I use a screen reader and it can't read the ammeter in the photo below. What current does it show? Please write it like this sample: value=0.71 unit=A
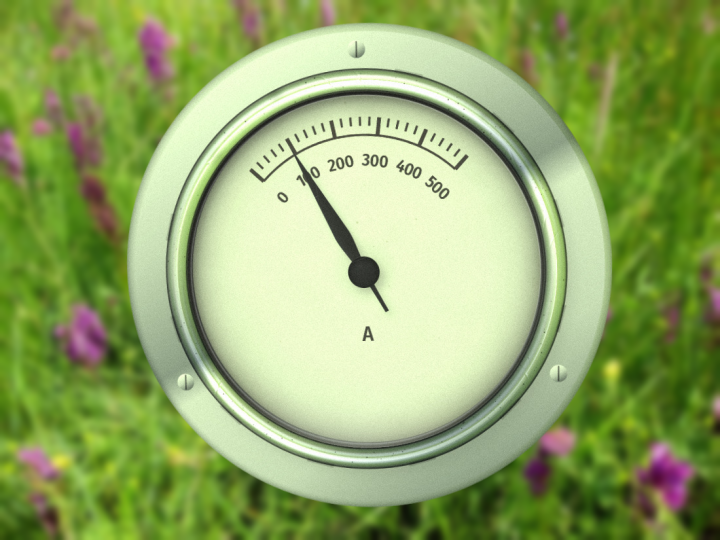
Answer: value=100 unit=A
